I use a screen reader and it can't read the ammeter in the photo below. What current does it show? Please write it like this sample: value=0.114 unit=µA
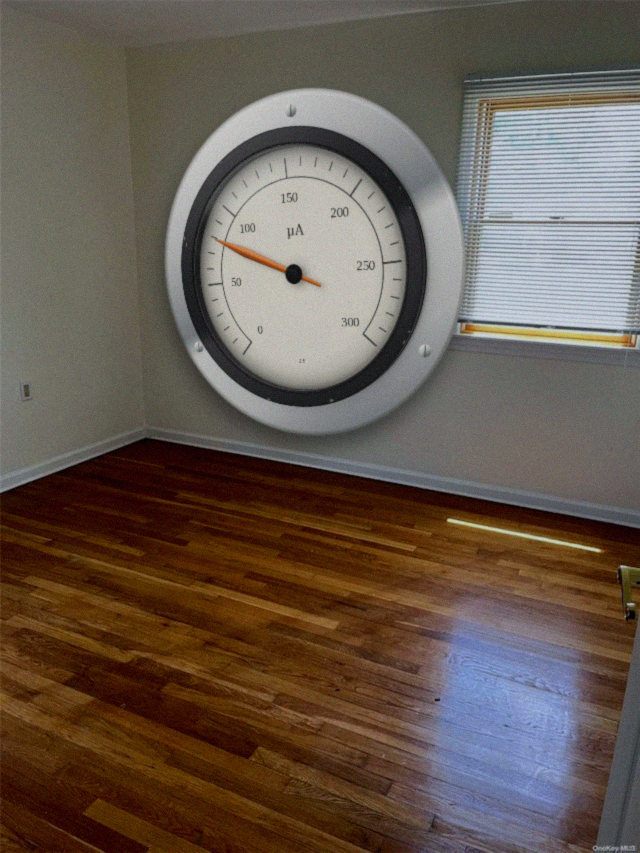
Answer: value=80 unit=µA
